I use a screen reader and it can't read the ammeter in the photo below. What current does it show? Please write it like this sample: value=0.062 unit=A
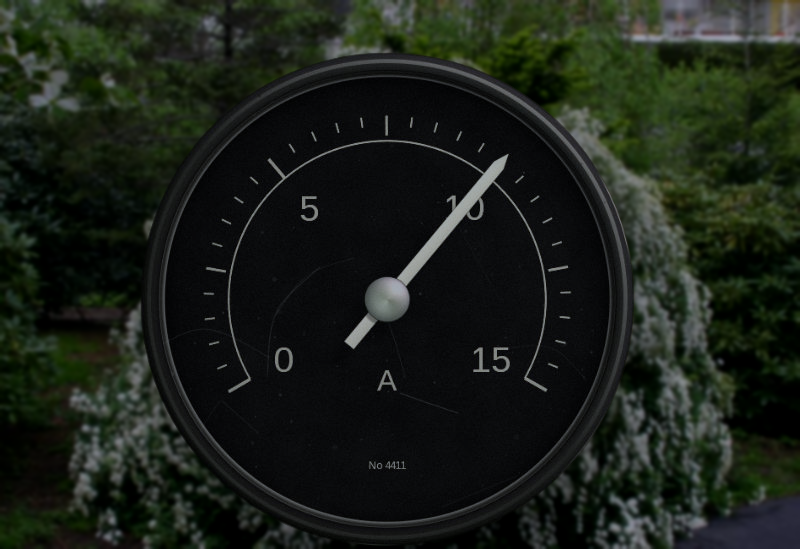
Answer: value=10 unit=A
